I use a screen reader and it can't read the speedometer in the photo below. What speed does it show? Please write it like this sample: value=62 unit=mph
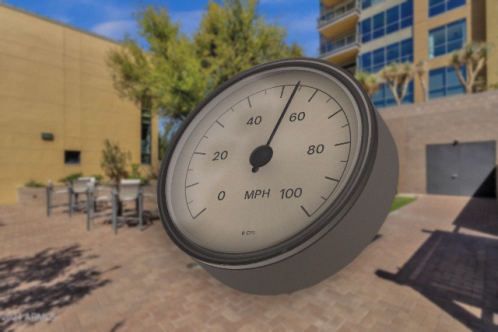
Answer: value=55 unit=mph
